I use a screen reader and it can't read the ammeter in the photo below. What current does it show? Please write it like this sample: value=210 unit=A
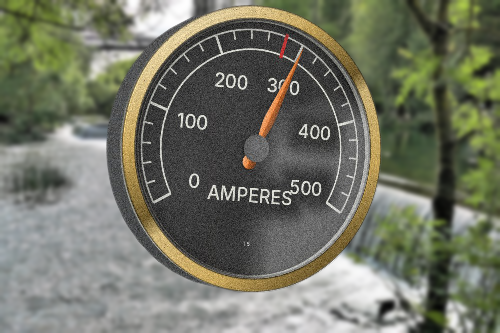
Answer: value=300 unit=A
